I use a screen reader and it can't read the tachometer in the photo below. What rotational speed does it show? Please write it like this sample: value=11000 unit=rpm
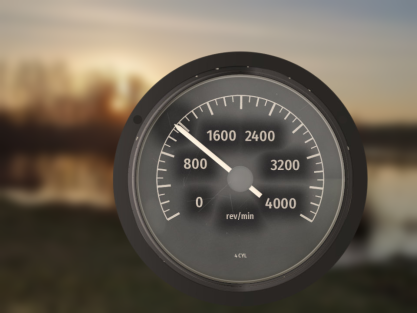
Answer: value=1150 unit=rpm
